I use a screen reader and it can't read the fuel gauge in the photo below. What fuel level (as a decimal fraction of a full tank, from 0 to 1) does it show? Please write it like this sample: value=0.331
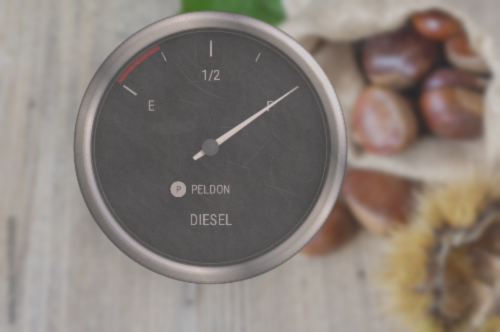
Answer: value=1
